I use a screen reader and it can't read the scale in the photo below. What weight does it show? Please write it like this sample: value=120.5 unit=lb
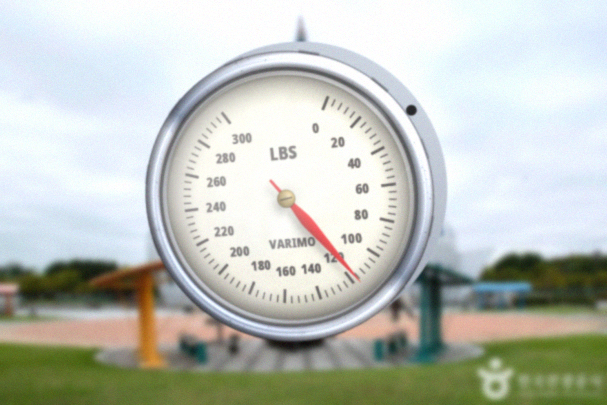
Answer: value=116 unit=lb
